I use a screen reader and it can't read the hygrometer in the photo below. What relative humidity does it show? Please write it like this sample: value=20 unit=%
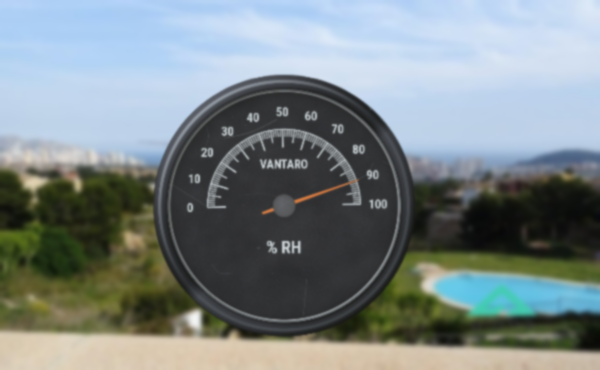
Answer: value=90 unit=%
